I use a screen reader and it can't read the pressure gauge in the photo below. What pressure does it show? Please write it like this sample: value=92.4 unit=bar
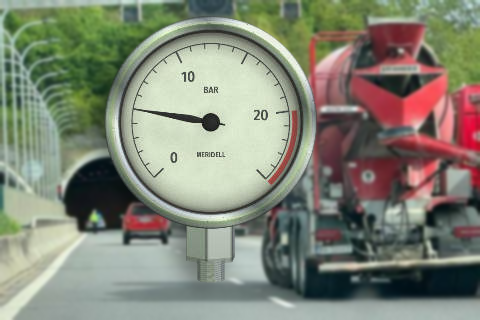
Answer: value=5 unit=bar
